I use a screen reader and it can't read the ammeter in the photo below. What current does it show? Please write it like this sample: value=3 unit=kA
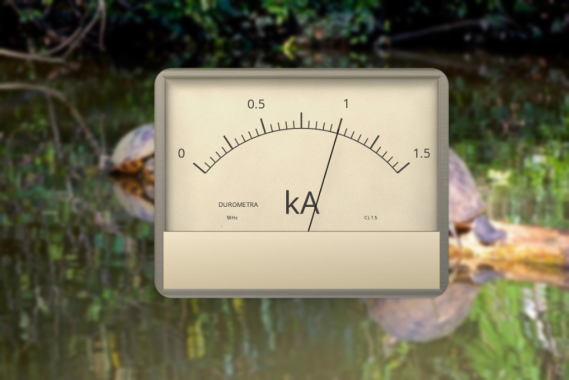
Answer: value=1 unit=kA
